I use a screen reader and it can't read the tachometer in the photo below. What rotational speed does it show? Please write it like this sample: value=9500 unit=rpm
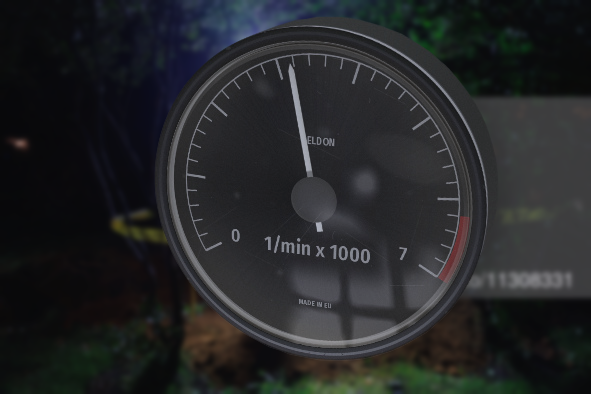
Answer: value=3200 unit=rpm
